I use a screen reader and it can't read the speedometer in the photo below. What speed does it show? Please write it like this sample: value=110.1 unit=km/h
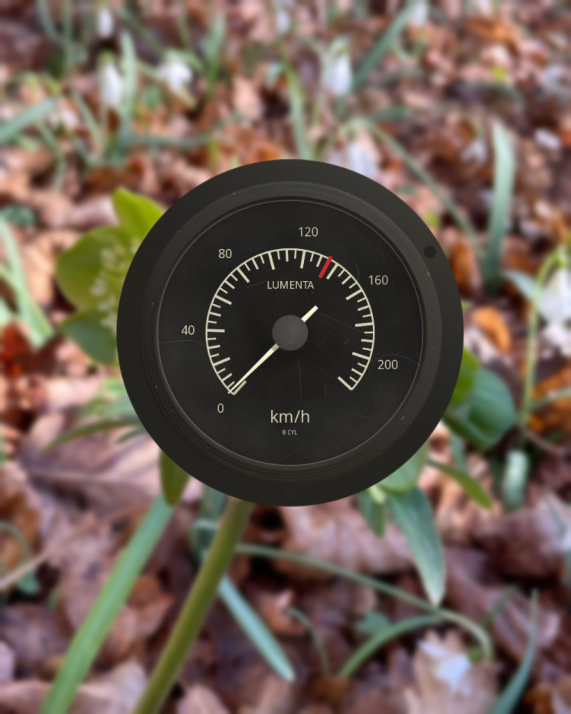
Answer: value=2.5 unit=km/h
